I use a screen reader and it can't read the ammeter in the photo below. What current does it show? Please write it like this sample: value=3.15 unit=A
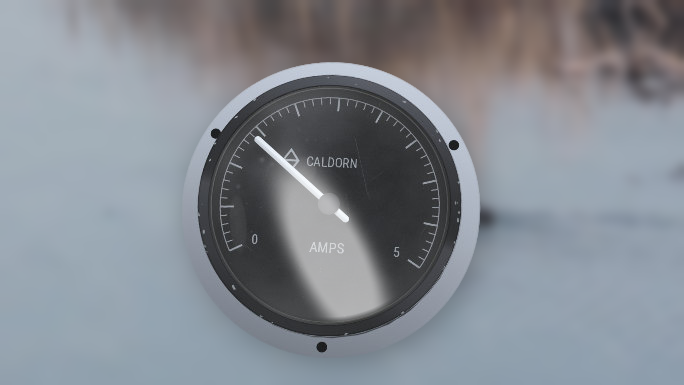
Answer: value=1.4 unit=A
